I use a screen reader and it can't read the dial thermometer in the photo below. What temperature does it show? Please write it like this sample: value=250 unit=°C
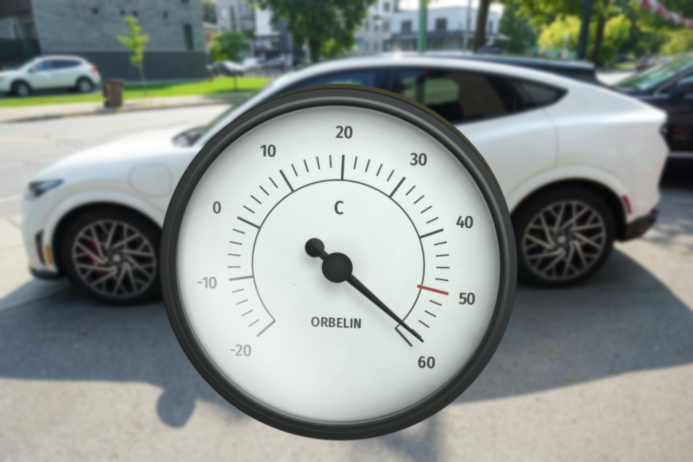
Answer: value=58 unit=°C
